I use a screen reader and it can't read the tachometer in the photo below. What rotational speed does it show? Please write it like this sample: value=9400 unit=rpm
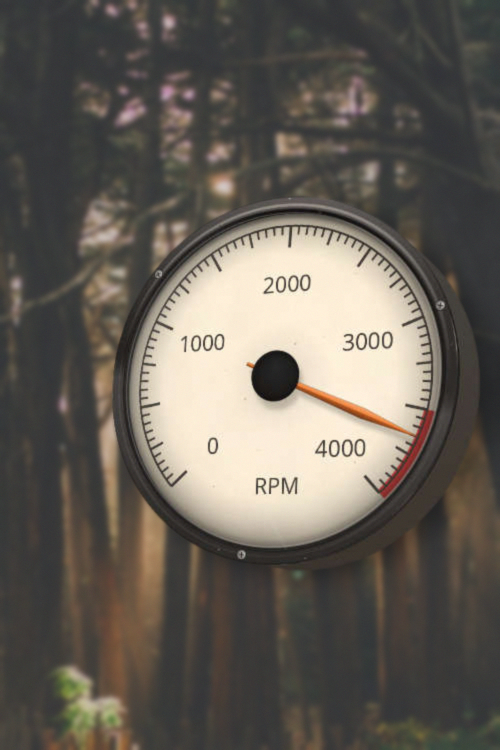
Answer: value=3650 unit=rpm
